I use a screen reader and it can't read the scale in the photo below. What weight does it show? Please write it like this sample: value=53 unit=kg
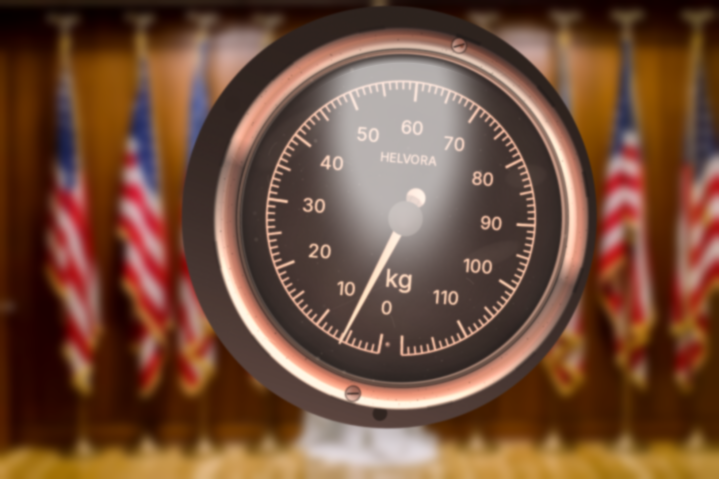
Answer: value=6 unit=kg
